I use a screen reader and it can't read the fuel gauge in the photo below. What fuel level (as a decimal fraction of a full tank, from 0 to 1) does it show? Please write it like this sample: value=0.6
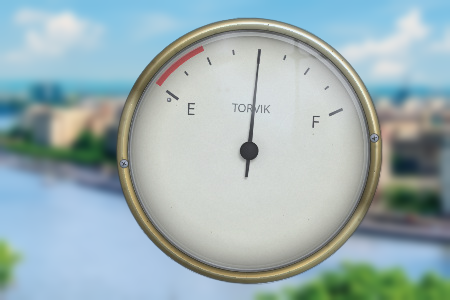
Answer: value=0.5
